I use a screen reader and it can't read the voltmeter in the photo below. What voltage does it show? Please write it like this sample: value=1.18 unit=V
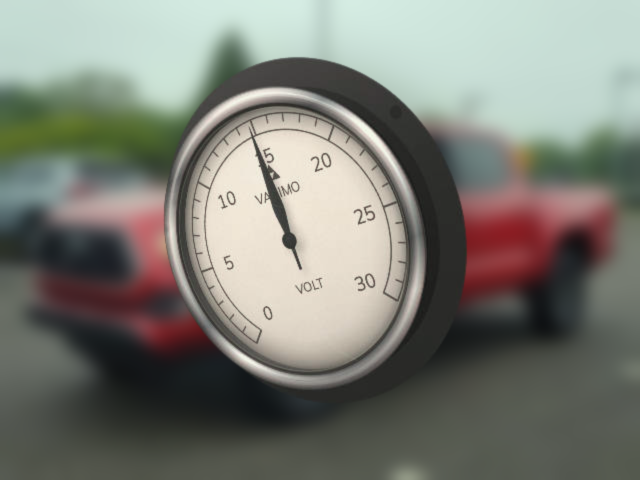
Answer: value=15 unit=V
